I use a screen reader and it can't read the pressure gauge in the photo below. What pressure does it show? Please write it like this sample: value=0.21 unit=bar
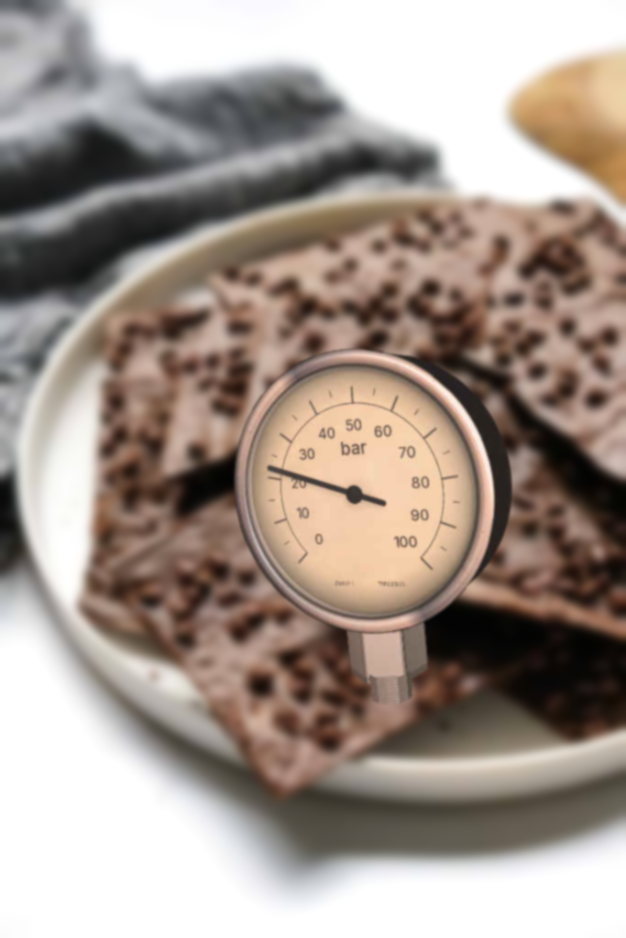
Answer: value=22.5 unit=bar
